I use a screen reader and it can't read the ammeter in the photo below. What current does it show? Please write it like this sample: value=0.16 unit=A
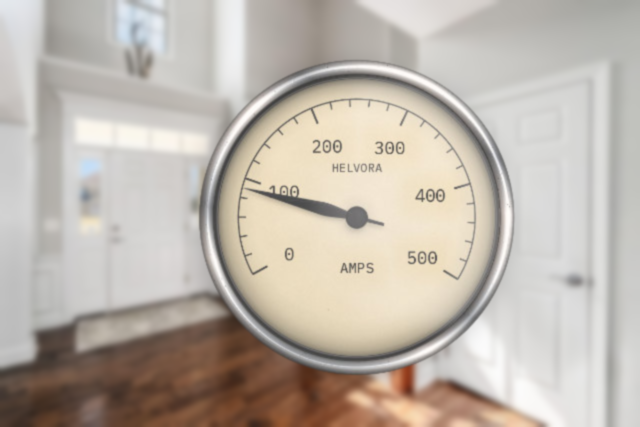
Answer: value=90 unit=A
